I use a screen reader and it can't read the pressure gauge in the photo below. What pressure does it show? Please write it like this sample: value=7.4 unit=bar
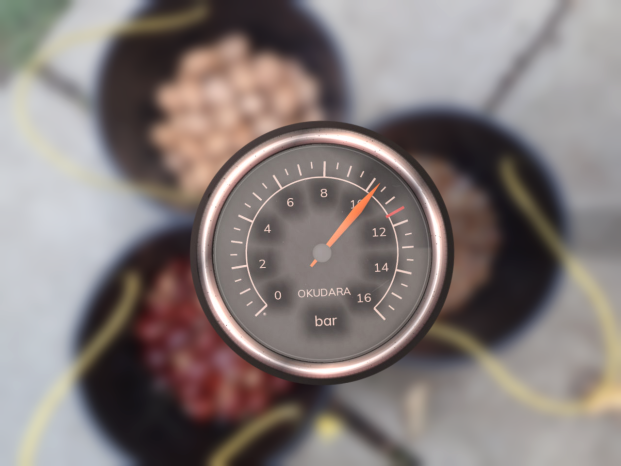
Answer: value=10.25 unit=bar
